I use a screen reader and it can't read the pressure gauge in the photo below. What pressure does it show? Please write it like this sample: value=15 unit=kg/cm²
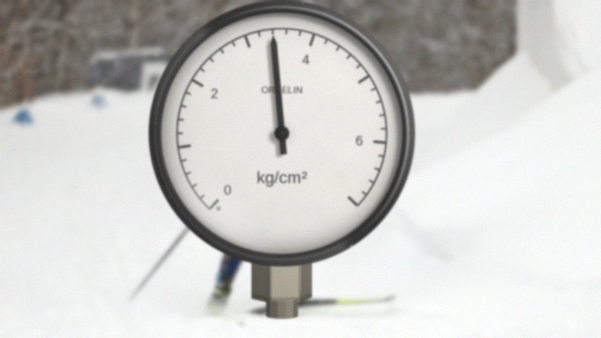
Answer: value=3.4 unit=kg/cm²
